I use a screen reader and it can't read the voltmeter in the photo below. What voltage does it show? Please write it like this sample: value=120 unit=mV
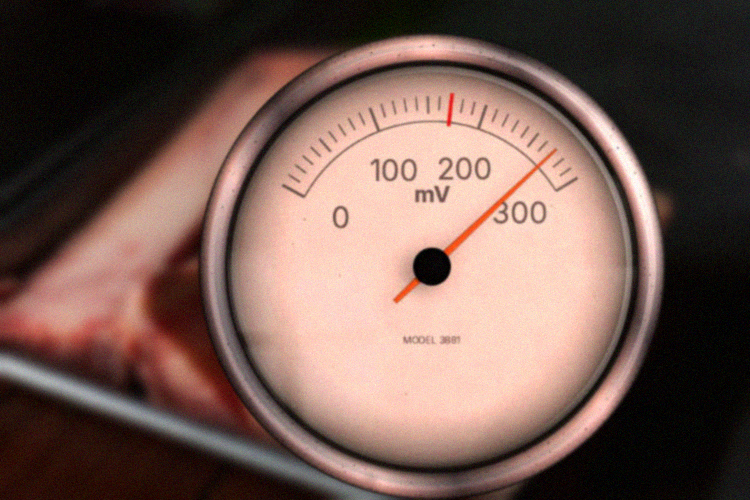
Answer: value=270 unit=mV
